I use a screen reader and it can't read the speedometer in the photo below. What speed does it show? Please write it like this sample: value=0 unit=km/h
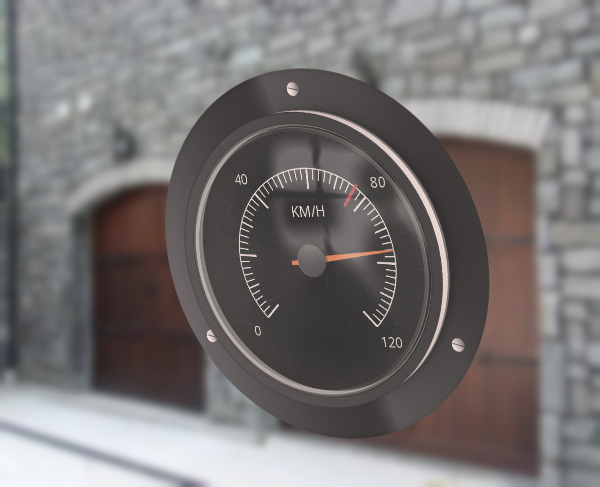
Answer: value=96 unit=km/h
